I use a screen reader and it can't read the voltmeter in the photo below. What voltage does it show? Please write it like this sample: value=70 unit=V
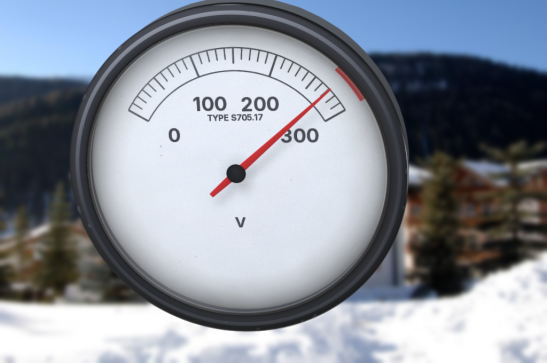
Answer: value=270 unit=V
